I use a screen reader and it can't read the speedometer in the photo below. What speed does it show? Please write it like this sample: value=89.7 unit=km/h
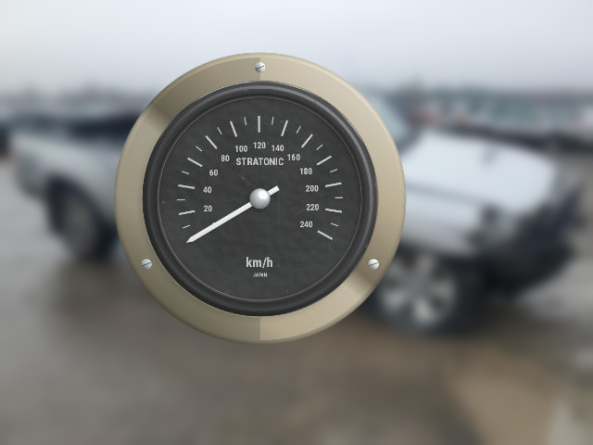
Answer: value=0 unit=km/h
